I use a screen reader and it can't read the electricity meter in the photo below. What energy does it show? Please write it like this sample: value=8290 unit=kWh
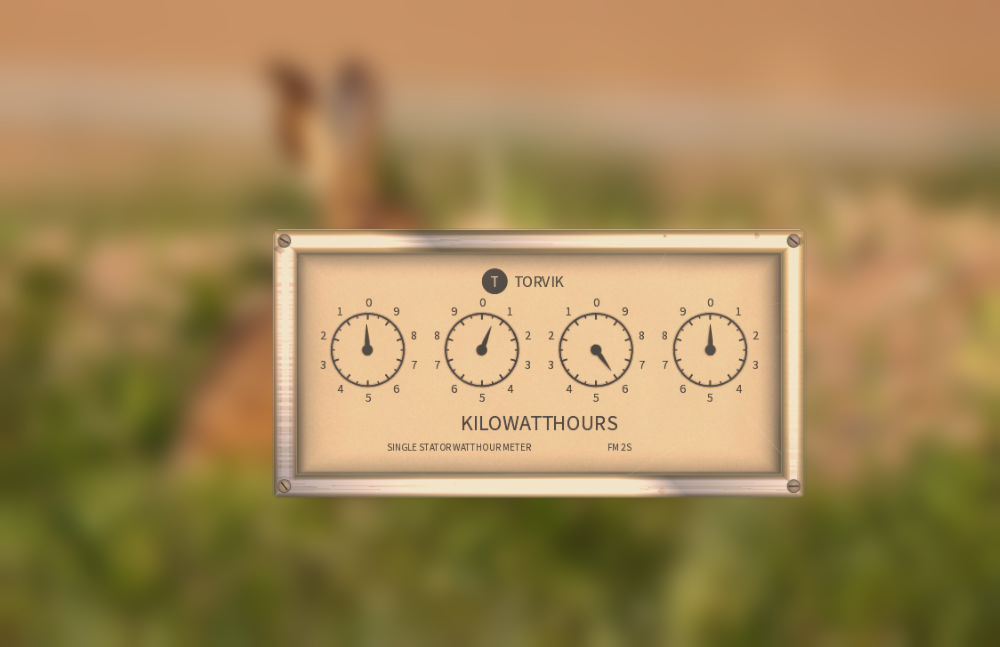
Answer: value=60 unit=kWh
